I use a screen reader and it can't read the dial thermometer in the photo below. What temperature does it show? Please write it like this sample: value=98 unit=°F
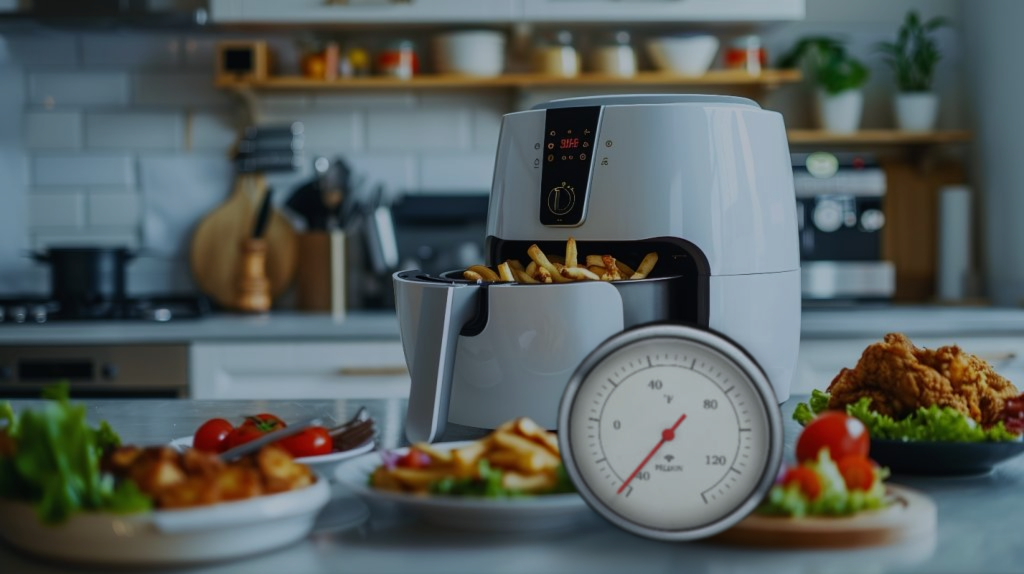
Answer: value=-36 unit=°F
